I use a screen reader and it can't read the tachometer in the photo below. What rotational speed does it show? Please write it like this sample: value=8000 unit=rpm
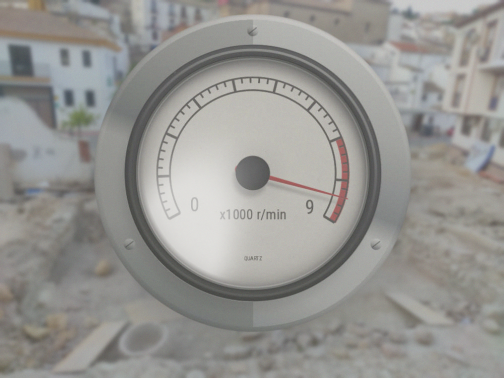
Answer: value=8400 unit=rpm
